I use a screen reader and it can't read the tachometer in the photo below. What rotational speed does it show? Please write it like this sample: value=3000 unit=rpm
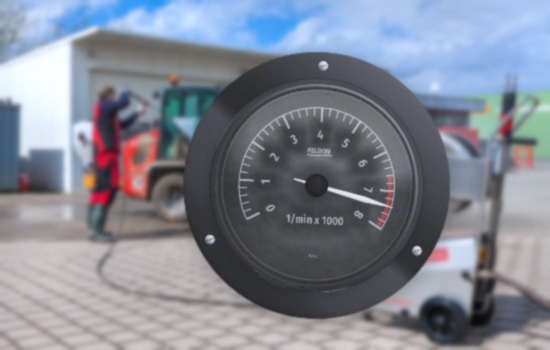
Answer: value=7400 unit=rpm
